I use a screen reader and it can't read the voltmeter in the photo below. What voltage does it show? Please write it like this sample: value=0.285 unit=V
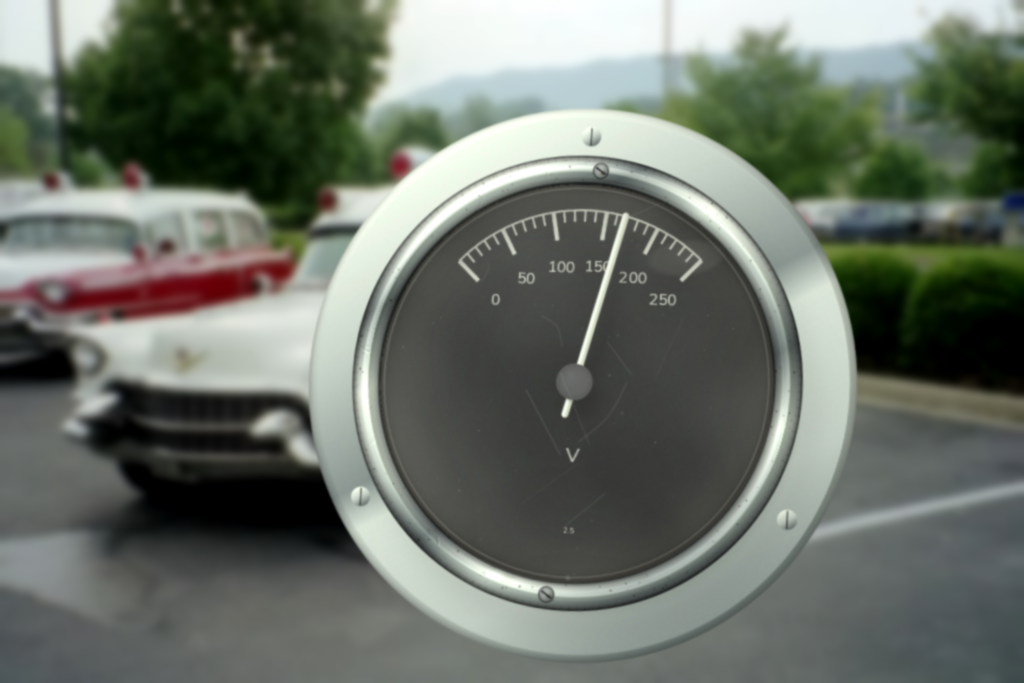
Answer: value=170 unit=V
